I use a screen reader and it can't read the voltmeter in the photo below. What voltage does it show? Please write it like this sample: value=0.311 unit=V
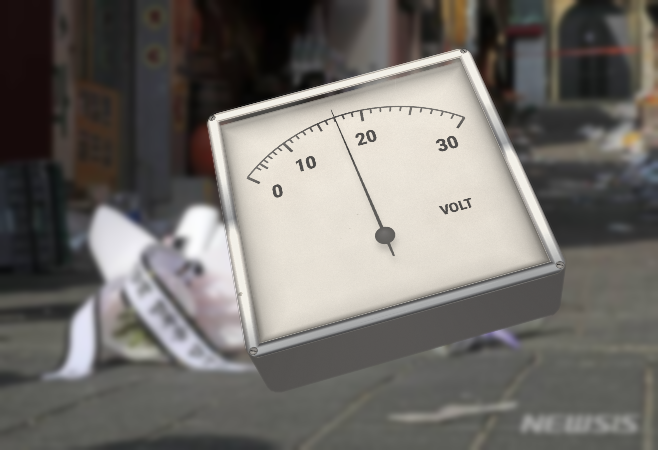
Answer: value=17 unit=V
